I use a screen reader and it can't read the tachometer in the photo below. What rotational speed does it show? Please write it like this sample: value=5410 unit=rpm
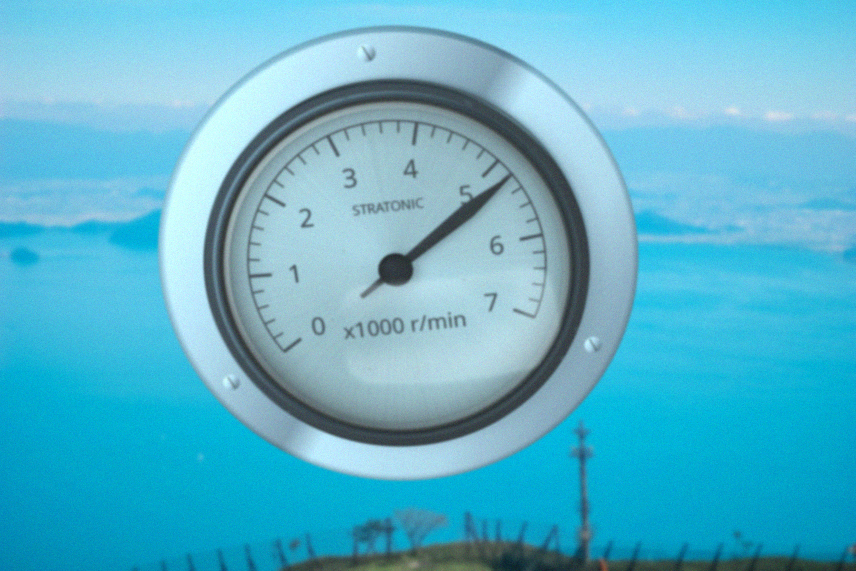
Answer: value=5200 unit=rpm
